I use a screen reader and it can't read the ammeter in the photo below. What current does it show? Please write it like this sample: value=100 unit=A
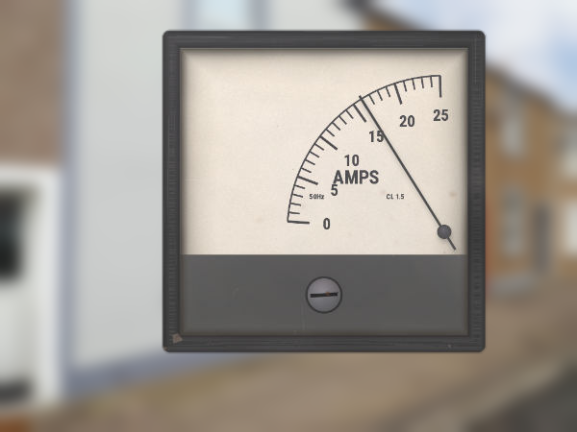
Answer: value=16 unit=A
